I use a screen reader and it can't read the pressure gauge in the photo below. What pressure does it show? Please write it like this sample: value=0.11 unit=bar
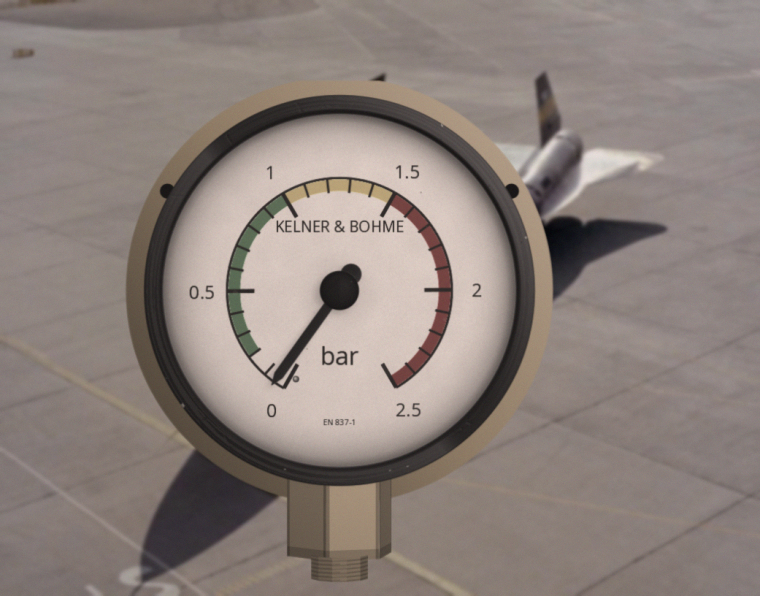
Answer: value=0.05 unit=bar
